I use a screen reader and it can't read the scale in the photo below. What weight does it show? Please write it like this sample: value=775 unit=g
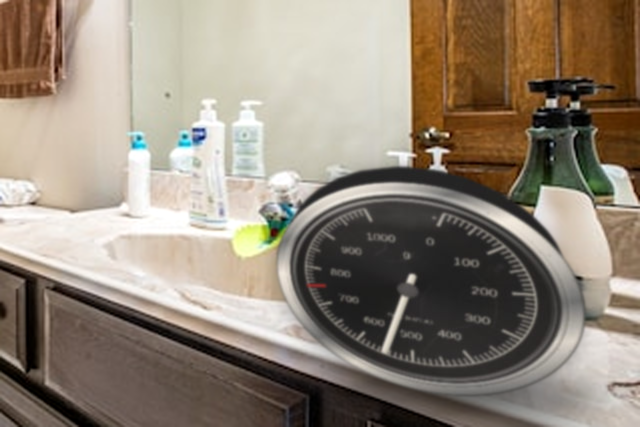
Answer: value=550 unit=g
